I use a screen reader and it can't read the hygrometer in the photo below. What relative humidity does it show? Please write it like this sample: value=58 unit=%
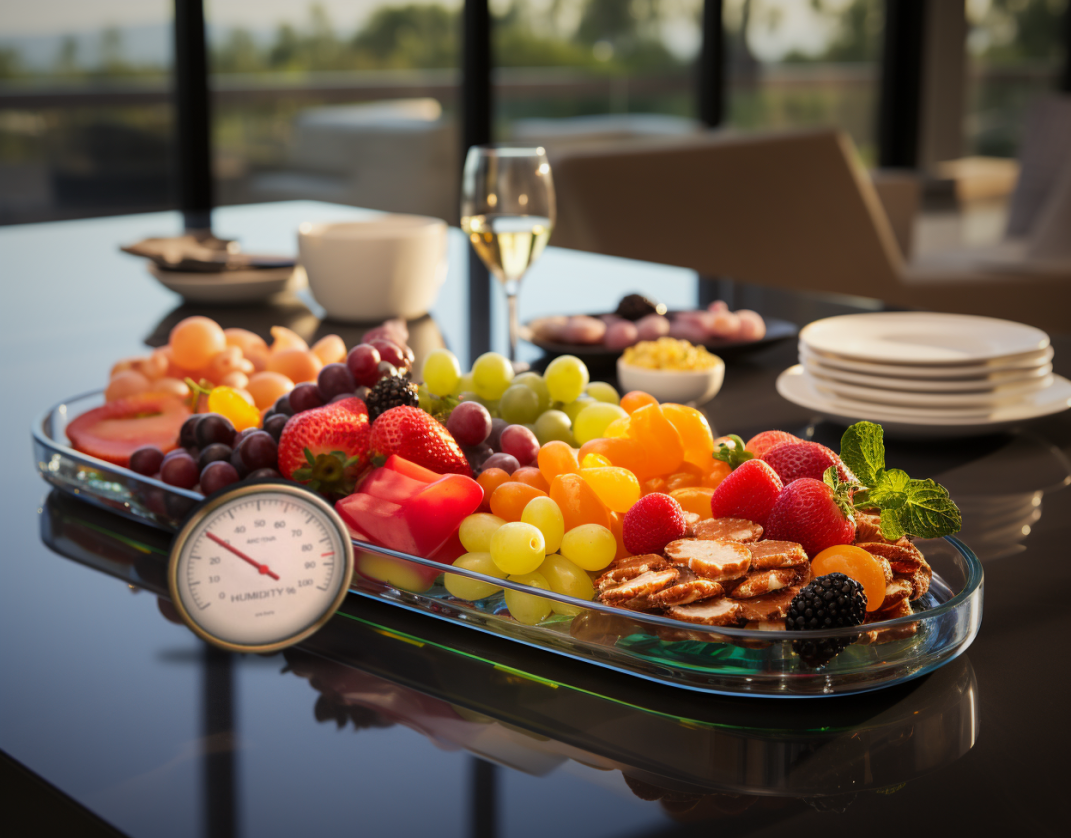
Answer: value=30 unit=%
